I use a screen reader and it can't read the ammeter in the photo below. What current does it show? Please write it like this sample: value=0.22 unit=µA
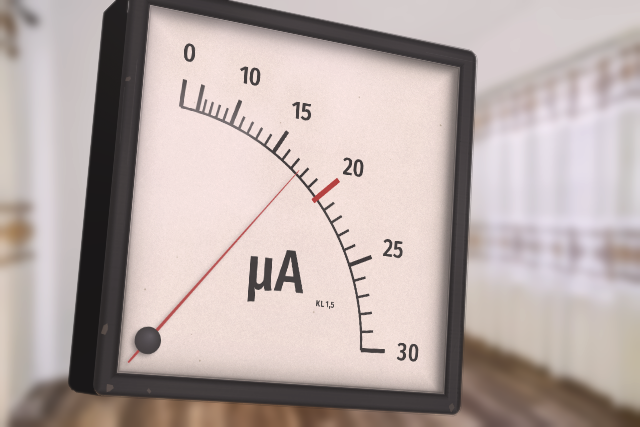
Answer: value=17.5 unit=µA
